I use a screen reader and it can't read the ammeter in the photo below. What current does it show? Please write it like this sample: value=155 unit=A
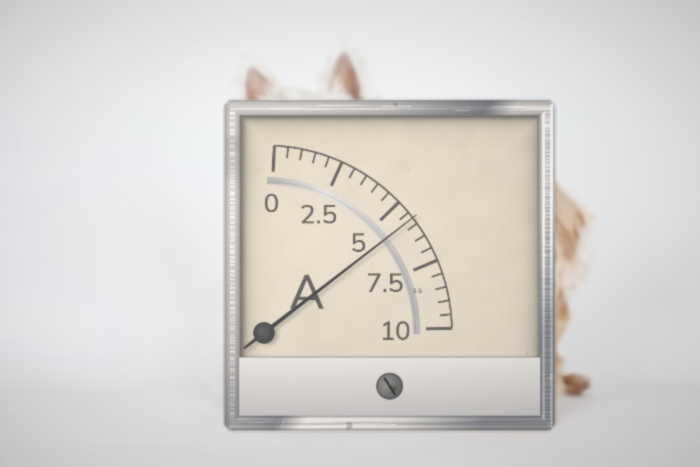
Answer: value=5.75 unit=A
